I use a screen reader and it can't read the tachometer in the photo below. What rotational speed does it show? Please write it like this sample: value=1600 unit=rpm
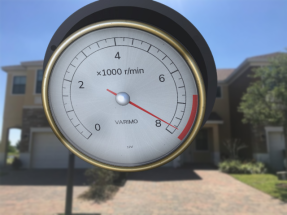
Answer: value=7750 unit=rpm
